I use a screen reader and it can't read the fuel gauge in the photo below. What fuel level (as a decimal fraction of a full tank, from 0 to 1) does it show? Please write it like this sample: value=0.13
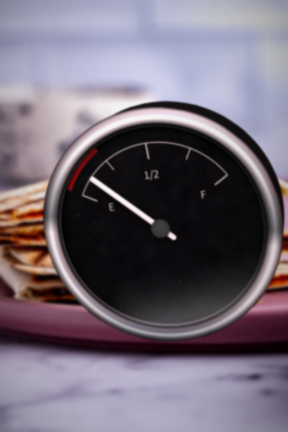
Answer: value=0.125
